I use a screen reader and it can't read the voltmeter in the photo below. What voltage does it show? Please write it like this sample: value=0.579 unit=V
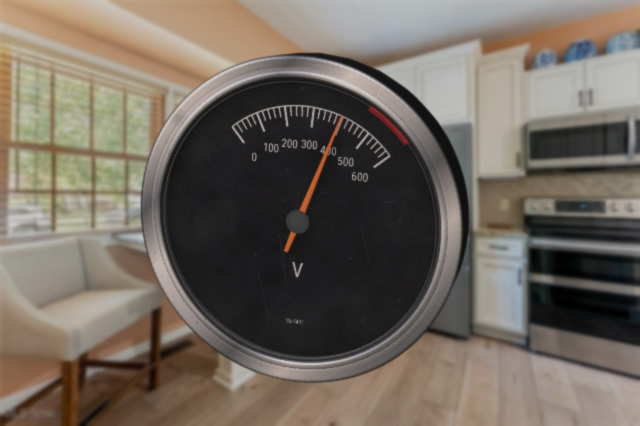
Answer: value=400 unit=V
